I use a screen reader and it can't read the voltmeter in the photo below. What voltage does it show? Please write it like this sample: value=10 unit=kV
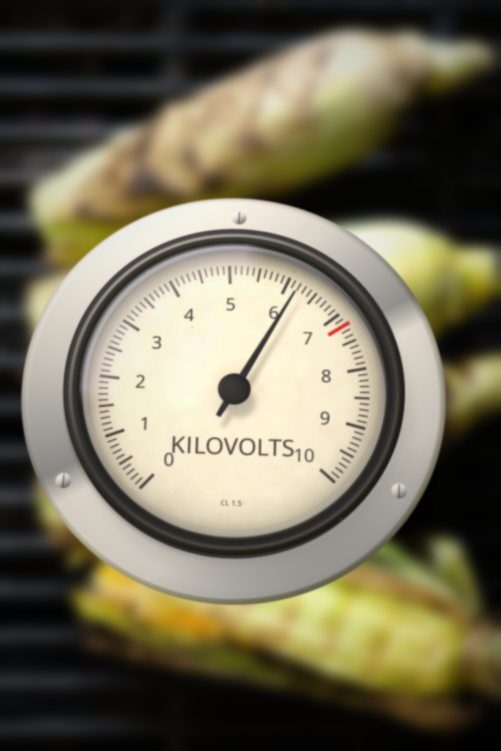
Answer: value=6.2 unit=kV
